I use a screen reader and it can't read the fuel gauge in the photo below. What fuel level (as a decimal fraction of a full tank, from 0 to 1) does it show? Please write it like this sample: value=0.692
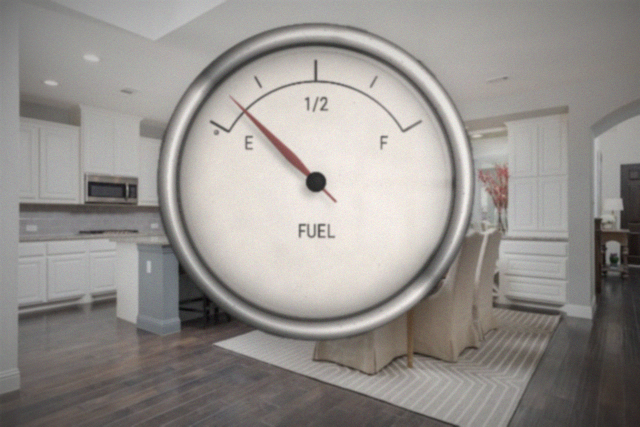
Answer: value=0.125
